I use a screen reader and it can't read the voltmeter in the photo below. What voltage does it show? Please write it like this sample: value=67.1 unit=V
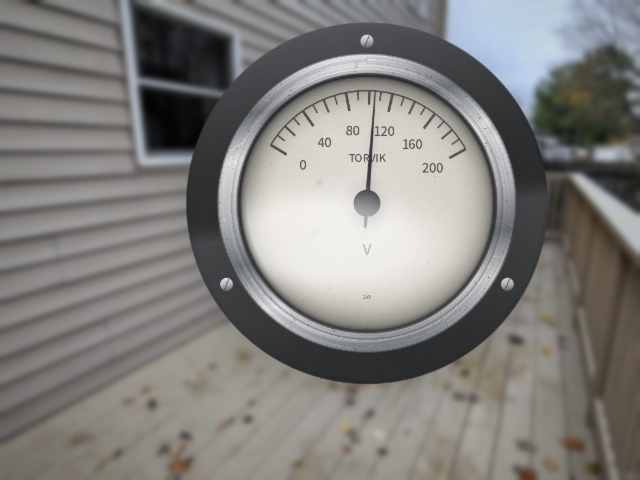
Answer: value=105 unit=V
